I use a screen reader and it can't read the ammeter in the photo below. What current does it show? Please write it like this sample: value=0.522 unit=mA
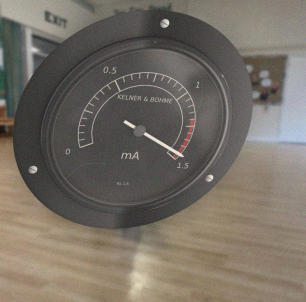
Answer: value=1.45 unit=mA
